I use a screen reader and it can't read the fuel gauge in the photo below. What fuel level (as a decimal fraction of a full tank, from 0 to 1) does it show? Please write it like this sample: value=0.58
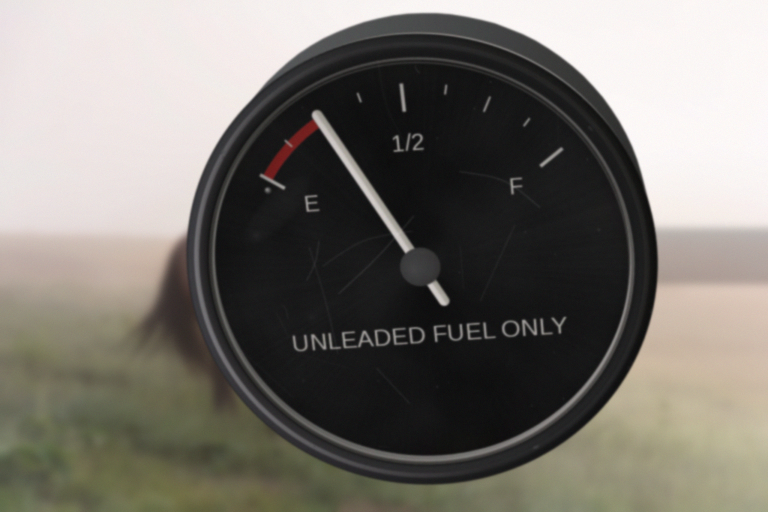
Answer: value=0.25
